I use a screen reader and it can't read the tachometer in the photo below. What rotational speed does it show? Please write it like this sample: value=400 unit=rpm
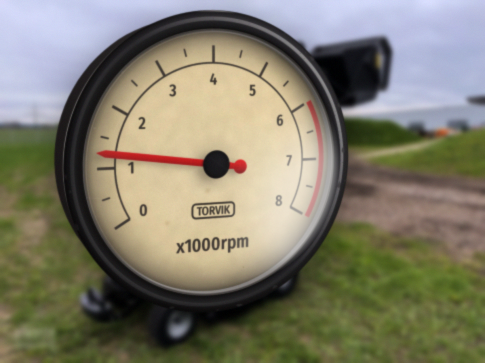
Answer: value=1250 unit=rpm
